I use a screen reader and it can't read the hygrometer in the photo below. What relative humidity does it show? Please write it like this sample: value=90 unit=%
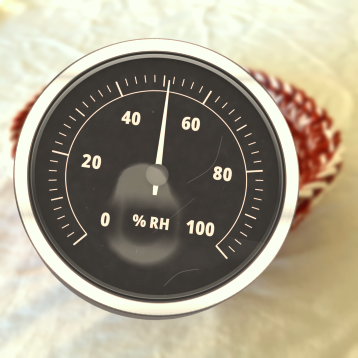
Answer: value=51 unit=%
